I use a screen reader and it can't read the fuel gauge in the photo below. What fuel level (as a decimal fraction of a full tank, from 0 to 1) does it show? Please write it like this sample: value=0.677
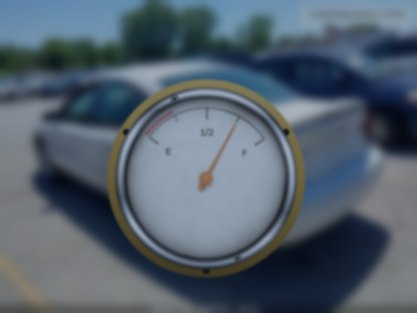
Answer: value=0.75
